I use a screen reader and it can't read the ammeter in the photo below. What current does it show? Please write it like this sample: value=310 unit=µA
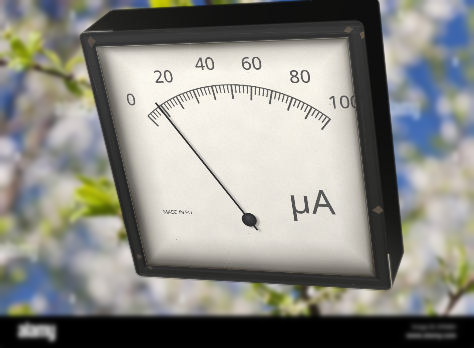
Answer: value=10 unit=µA
